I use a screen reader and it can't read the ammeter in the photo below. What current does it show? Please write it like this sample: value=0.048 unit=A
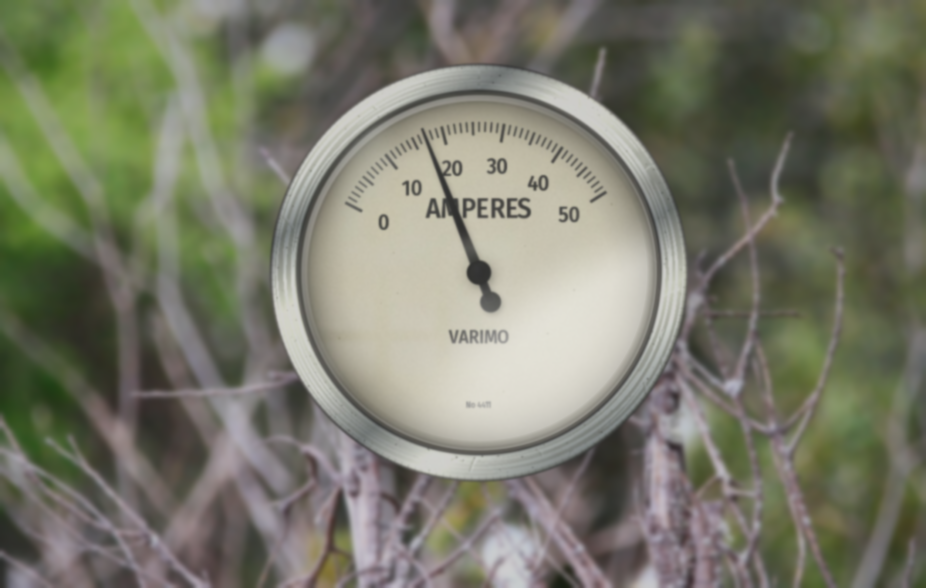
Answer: value=17 unit=A
